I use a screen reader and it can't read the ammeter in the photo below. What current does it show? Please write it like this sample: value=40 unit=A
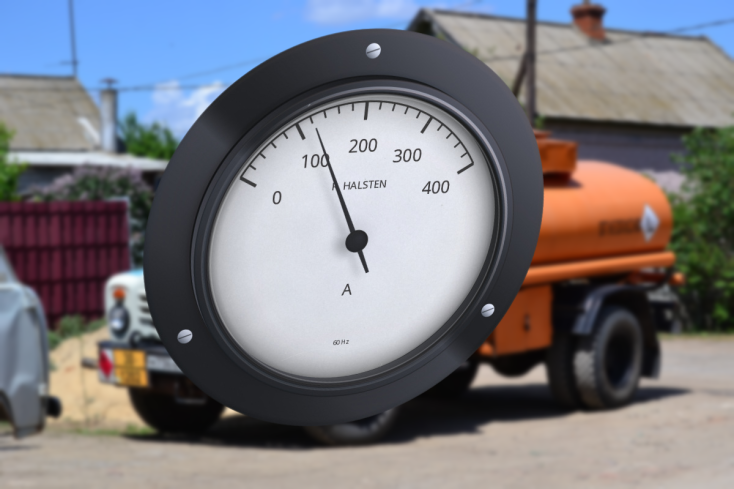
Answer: value=120 unit=A
